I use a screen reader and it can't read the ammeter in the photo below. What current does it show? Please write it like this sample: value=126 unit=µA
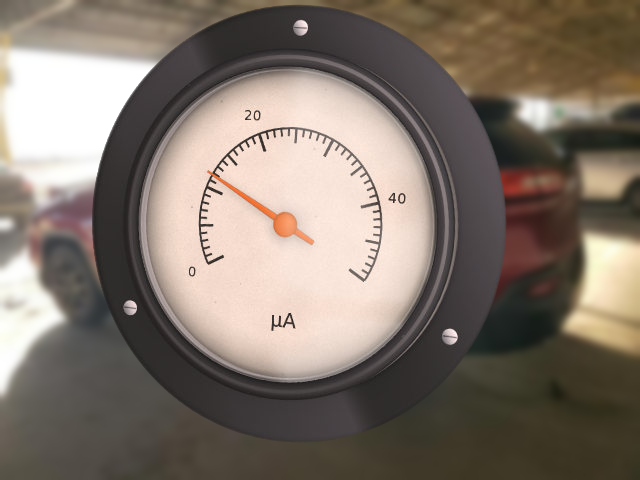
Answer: value=12 unit=µA
